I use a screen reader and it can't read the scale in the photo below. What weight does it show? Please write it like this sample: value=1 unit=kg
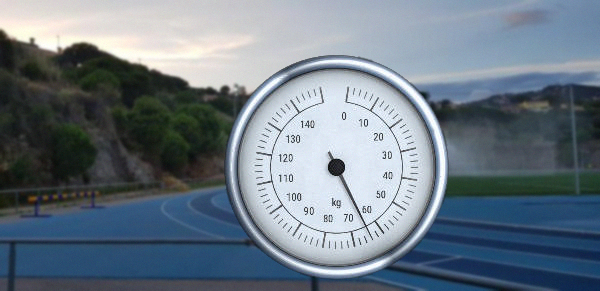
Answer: value=64 unit=kg
